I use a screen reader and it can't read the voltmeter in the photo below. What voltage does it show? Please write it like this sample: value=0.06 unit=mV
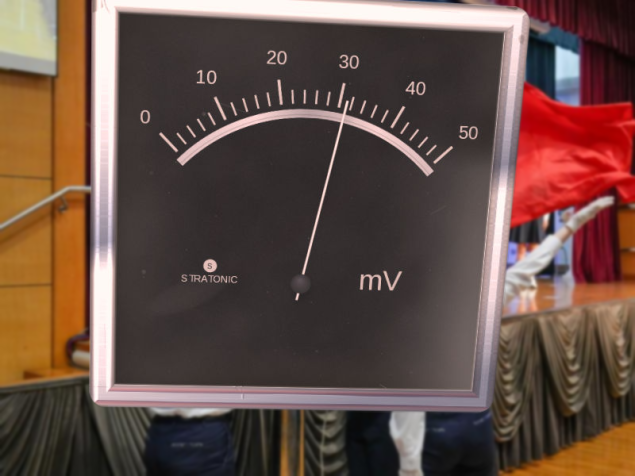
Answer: value=31 unit=mV
